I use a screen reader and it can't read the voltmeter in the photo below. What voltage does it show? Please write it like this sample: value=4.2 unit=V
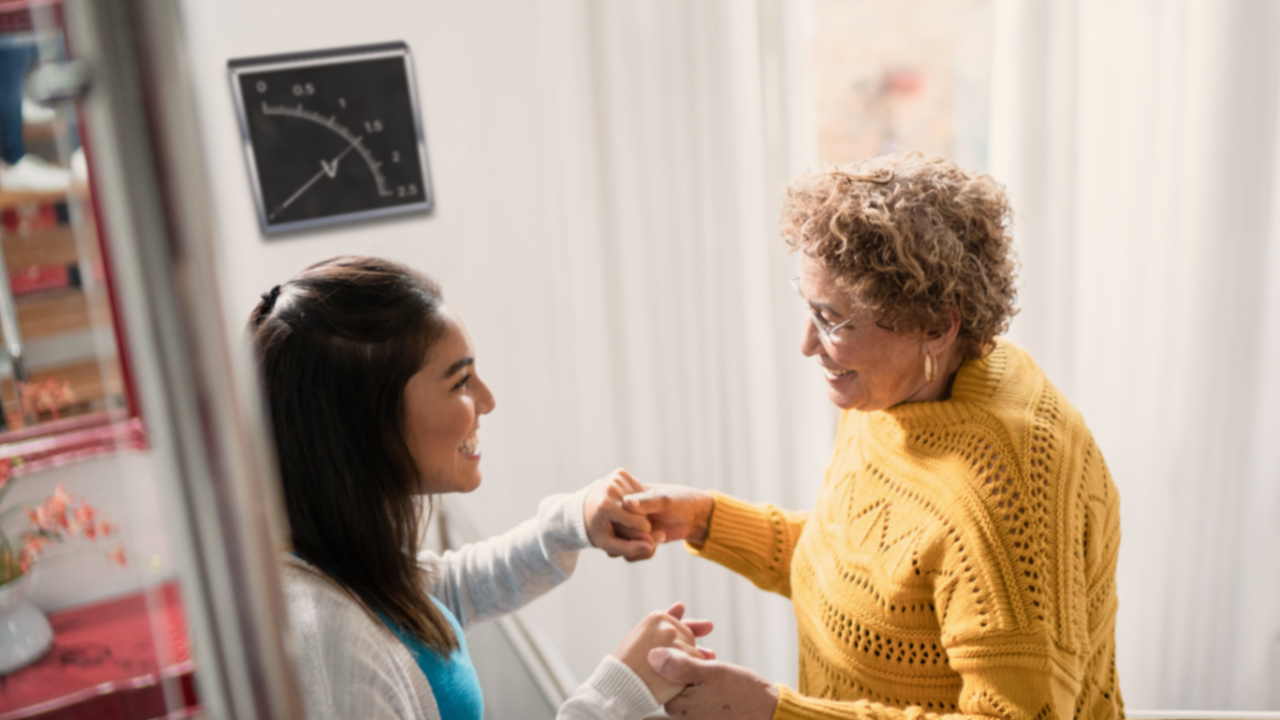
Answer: value=1.5 unit=V
